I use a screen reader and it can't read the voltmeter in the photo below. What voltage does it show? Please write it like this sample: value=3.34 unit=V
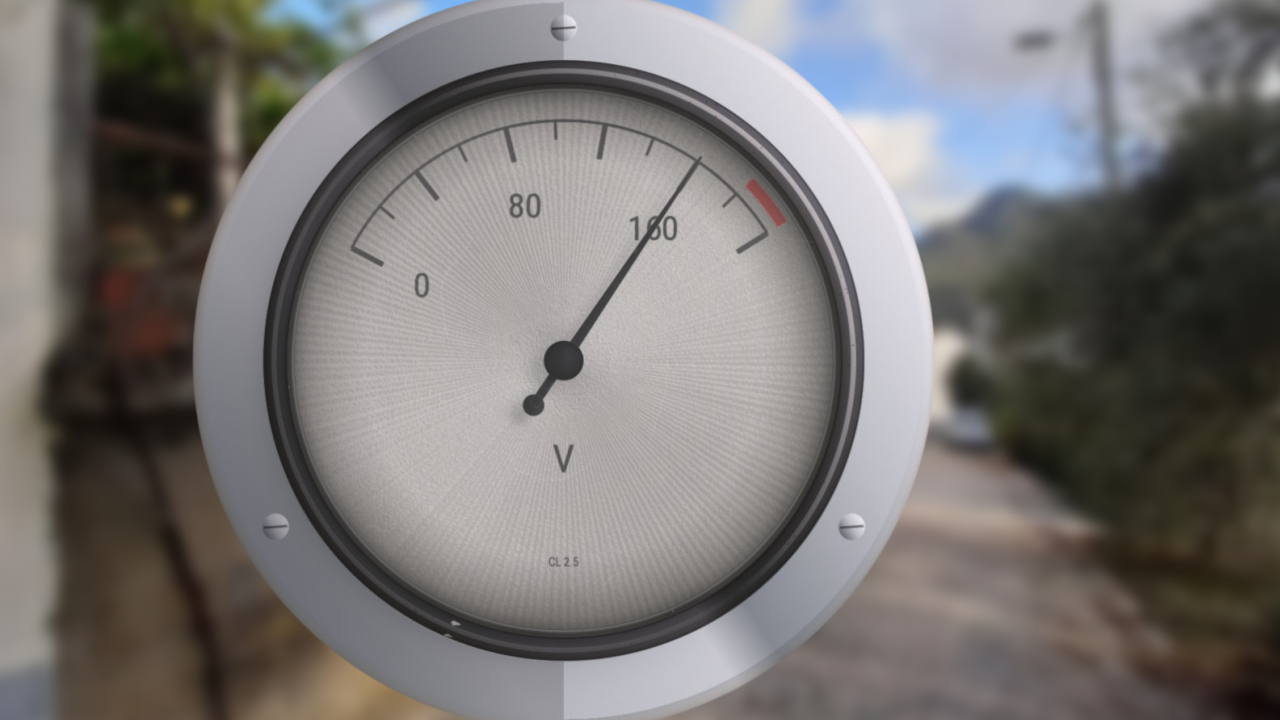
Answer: value=160 unit=V
